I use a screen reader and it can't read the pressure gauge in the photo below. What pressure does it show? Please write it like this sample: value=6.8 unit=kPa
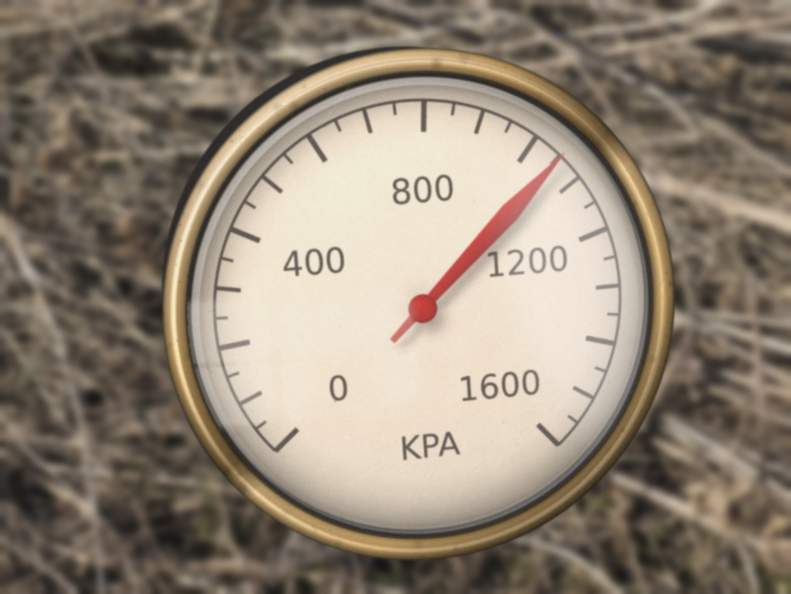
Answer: value=1050 unit=kPa
